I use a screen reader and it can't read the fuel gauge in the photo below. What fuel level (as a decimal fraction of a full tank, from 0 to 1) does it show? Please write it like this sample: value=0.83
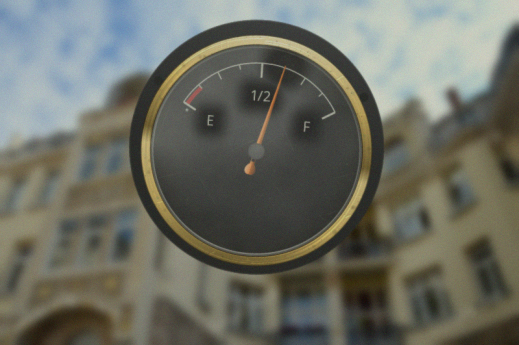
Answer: value=0.625
